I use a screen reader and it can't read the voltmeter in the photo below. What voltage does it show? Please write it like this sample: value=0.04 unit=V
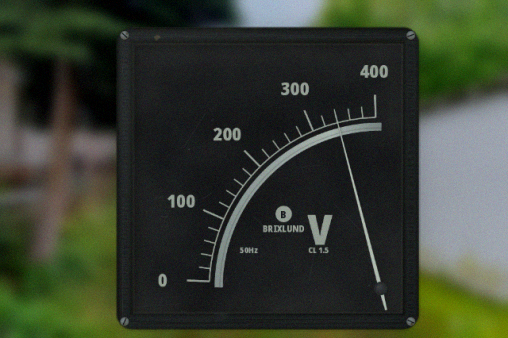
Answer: value=340 unit=V
